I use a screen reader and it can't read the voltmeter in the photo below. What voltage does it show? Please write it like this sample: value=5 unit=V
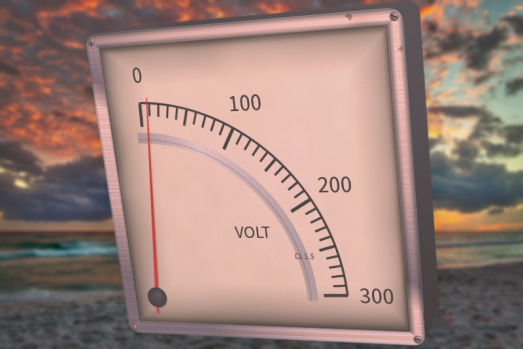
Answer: value=10 unit=V
